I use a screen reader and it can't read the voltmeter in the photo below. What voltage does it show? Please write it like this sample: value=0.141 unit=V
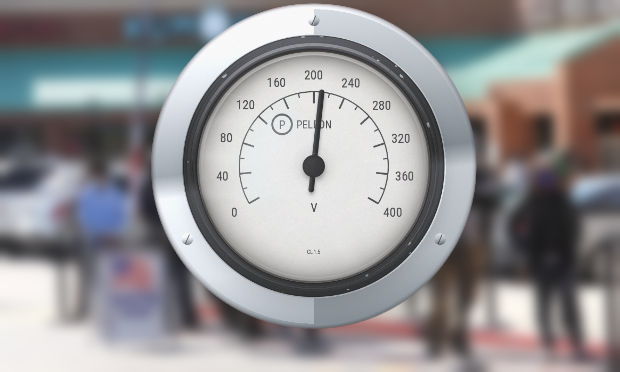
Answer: value=210 unit=V
